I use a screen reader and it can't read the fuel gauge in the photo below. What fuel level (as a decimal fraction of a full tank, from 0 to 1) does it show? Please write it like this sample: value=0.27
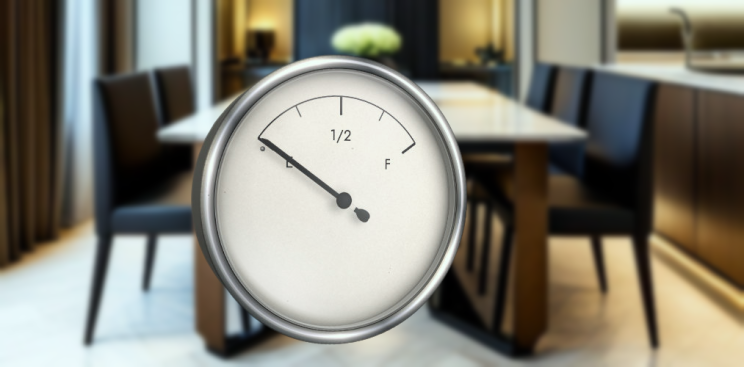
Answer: value=0
